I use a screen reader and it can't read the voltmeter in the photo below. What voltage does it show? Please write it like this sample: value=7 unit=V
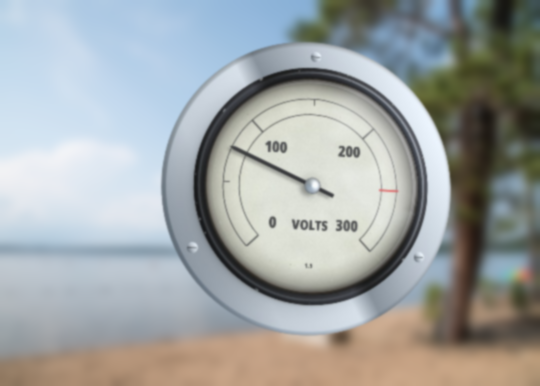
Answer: value=75 unit=V
